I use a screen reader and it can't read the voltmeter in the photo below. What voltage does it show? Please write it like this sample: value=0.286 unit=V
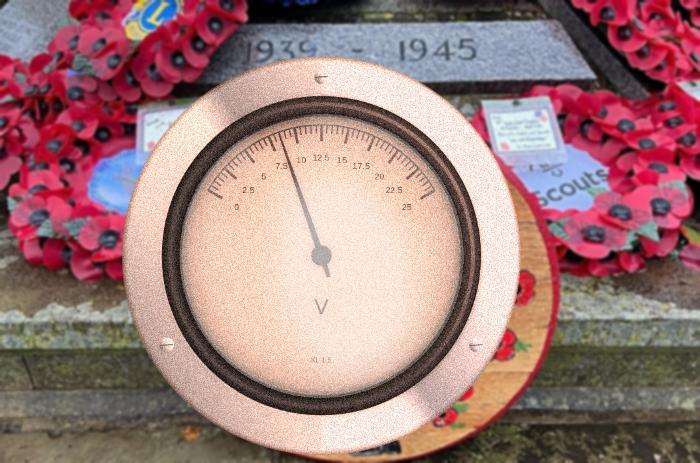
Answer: value=8.5 unit=V
